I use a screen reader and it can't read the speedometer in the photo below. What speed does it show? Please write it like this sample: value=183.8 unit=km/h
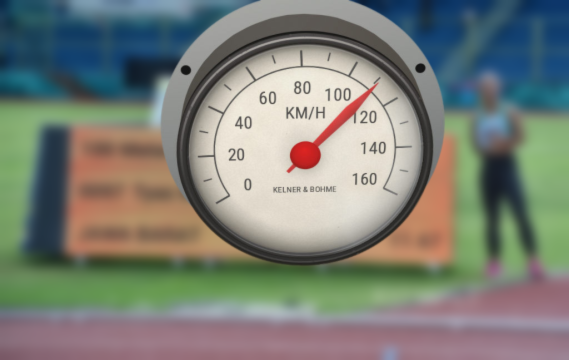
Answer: value=110 unit=km/h
